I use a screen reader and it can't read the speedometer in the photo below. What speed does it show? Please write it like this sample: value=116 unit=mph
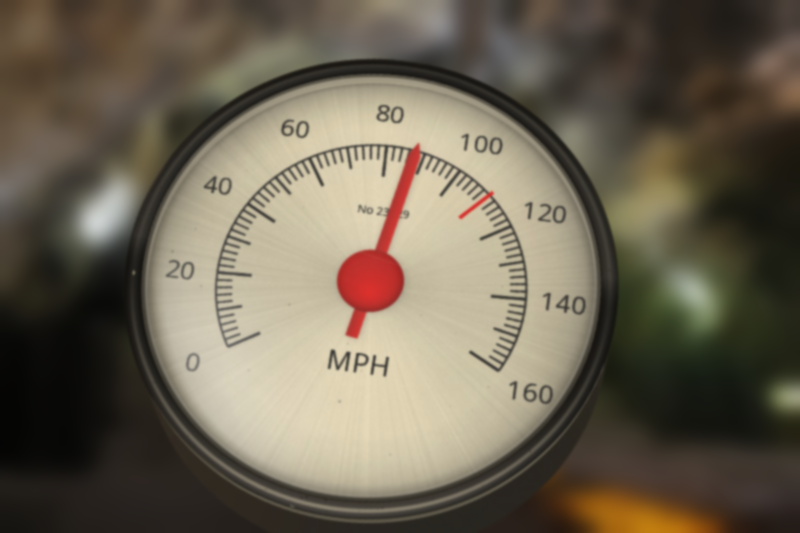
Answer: value=88 unit=mph
